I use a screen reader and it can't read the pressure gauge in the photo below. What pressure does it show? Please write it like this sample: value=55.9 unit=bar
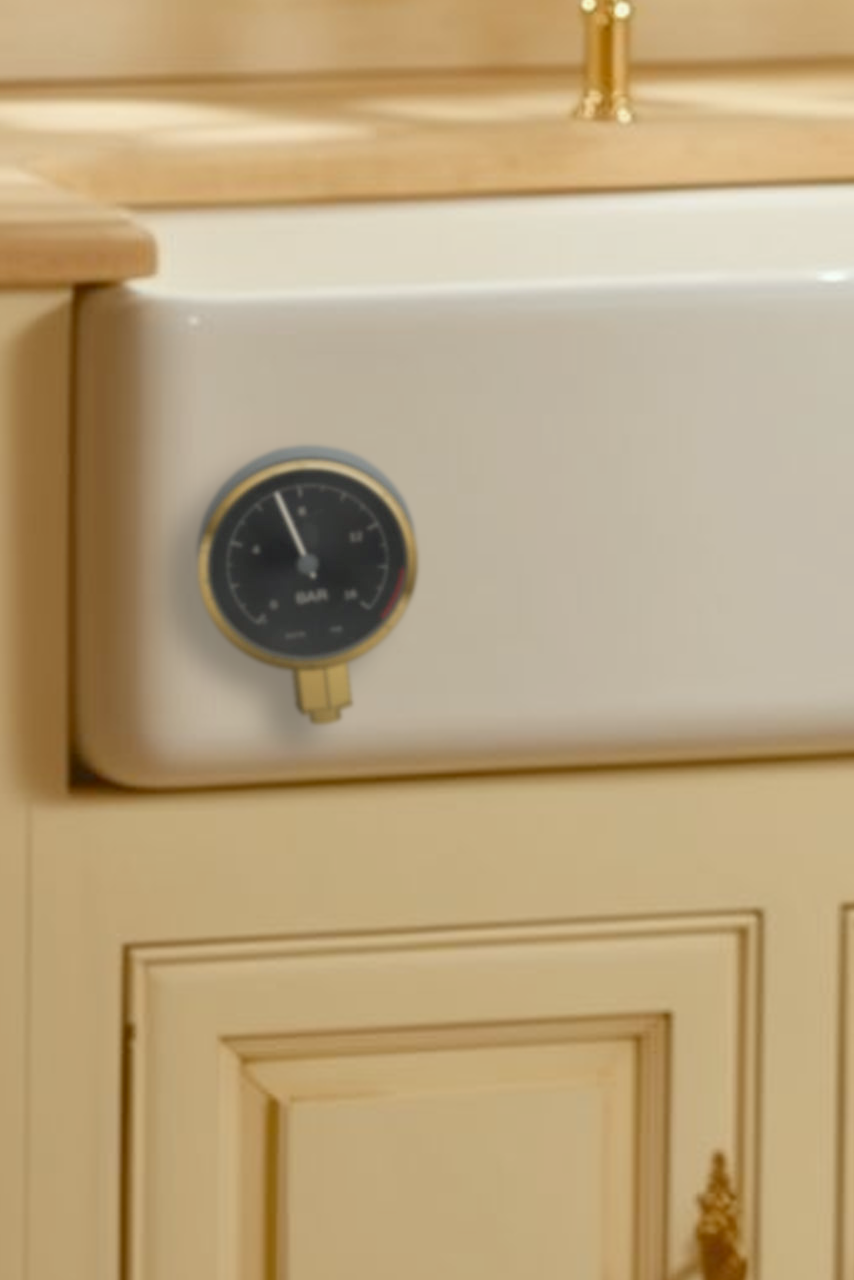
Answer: value=7 unit=bar
